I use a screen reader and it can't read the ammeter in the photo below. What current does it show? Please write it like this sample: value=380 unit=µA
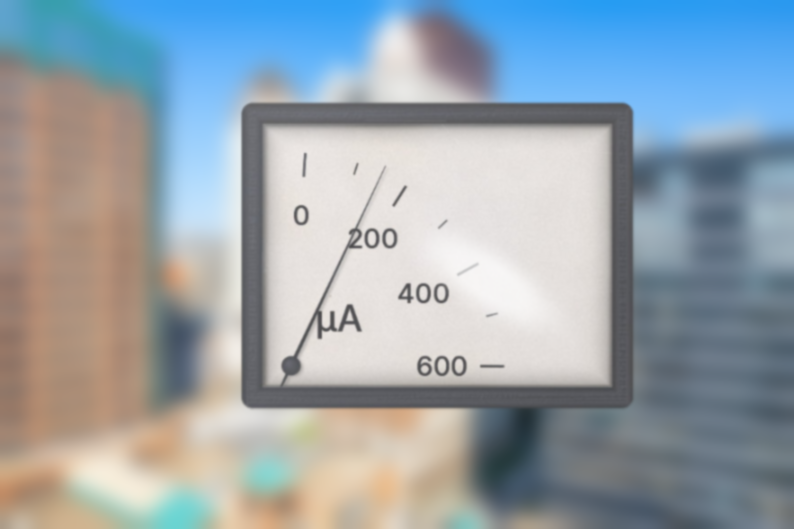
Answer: value=150 unit=µA
